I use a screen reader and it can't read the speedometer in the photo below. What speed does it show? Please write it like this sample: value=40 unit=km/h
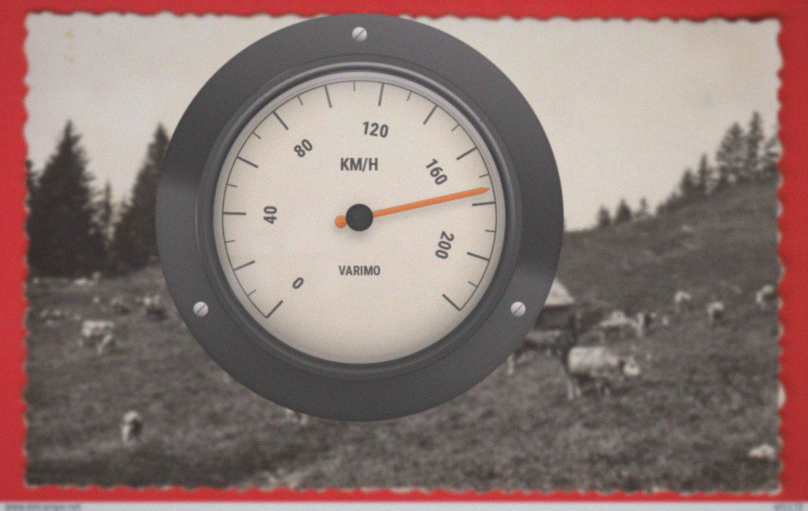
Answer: value=175 unit=km/h
